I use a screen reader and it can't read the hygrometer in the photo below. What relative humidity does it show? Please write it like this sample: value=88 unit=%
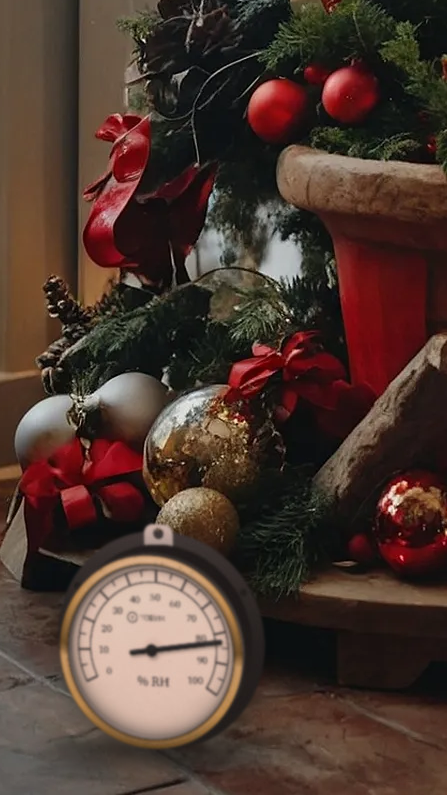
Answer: value=82.5 unit=%
